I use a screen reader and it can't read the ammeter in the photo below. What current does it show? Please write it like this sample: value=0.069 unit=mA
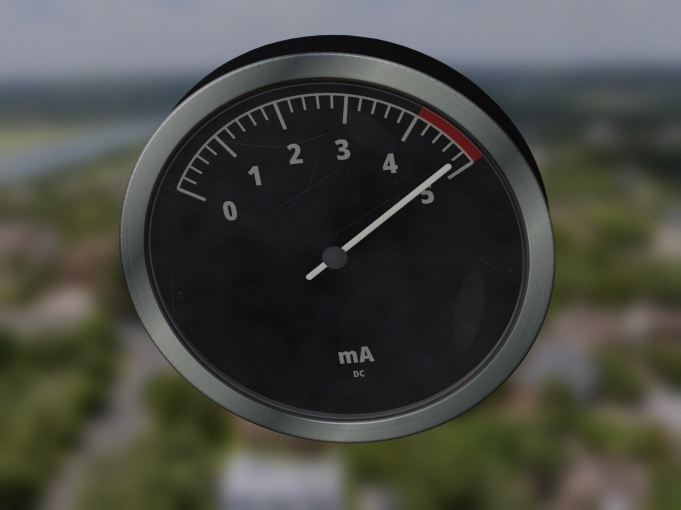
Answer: value=4.8 unit=mA
